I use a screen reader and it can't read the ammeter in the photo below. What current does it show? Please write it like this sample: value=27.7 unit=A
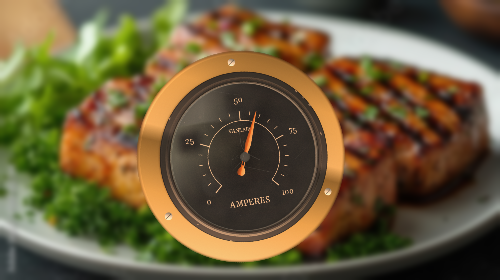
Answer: value=57.5 unit=A
